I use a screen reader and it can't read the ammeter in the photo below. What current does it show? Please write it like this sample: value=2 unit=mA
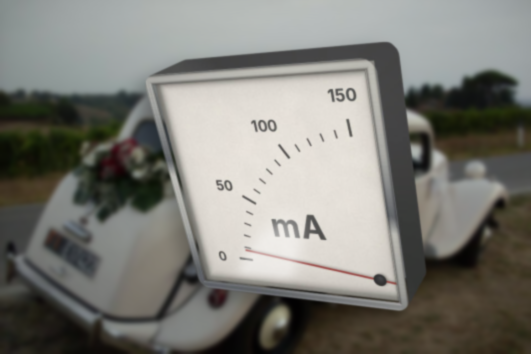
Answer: value=10 unit=mA
